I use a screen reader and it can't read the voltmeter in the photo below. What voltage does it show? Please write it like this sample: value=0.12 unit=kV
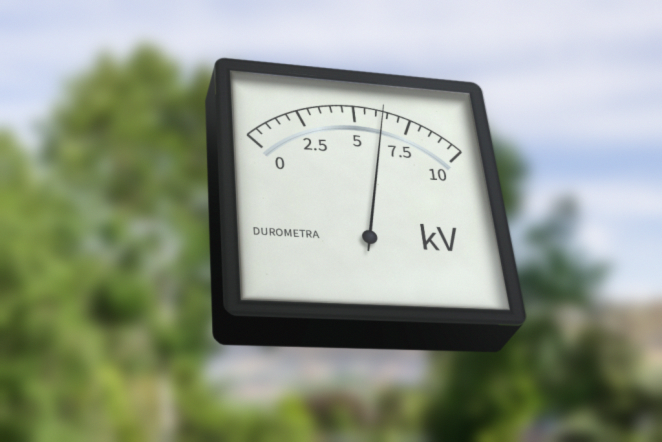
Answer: value=6.25 unit=kV
